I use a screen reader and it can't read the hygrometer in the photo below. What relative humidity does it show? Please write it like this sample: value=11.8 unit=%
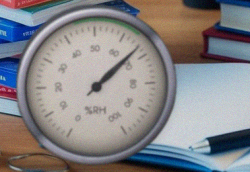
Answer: value=66 unit=%
